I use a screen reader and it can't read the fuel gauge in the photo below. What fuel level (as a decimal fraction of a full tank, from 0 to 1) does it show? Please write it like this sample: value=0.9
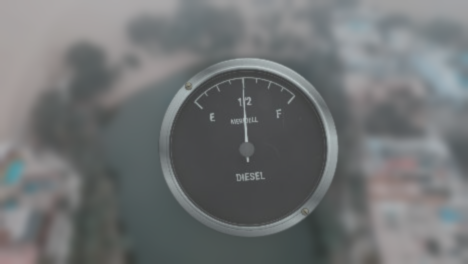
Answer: value=0.5
